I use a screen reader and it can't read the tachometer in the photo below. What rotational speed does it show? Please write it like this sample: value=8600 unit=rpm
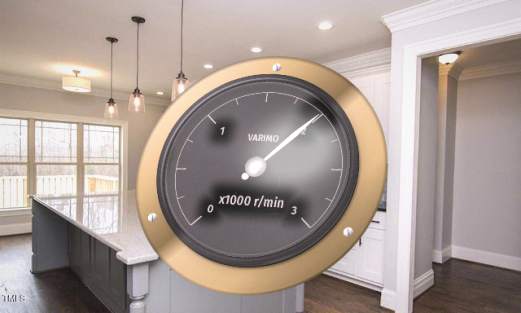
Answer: value=2000 unit=rpm
